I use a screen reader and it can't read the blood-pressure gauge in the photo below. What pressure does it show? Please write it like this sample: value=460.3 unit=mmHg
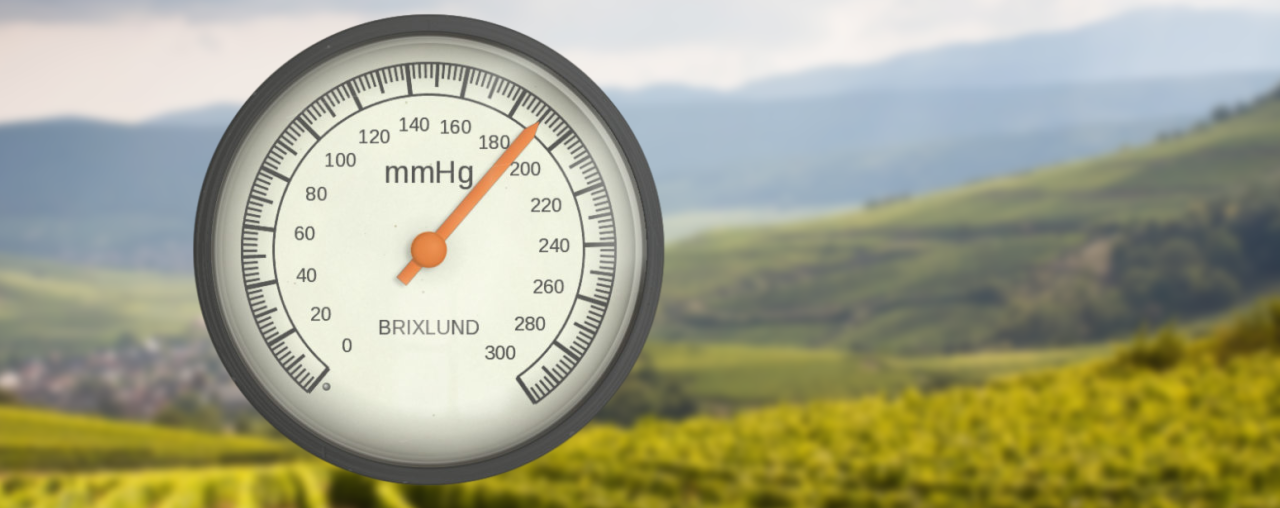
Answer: value=190 unit=mmHg
